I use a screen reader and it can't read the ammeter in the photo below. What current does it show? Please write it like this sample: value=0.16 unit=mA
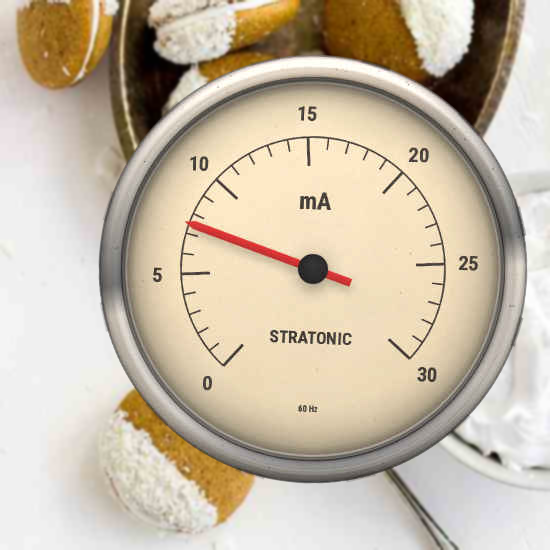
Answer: value=7.5 unit=mA
